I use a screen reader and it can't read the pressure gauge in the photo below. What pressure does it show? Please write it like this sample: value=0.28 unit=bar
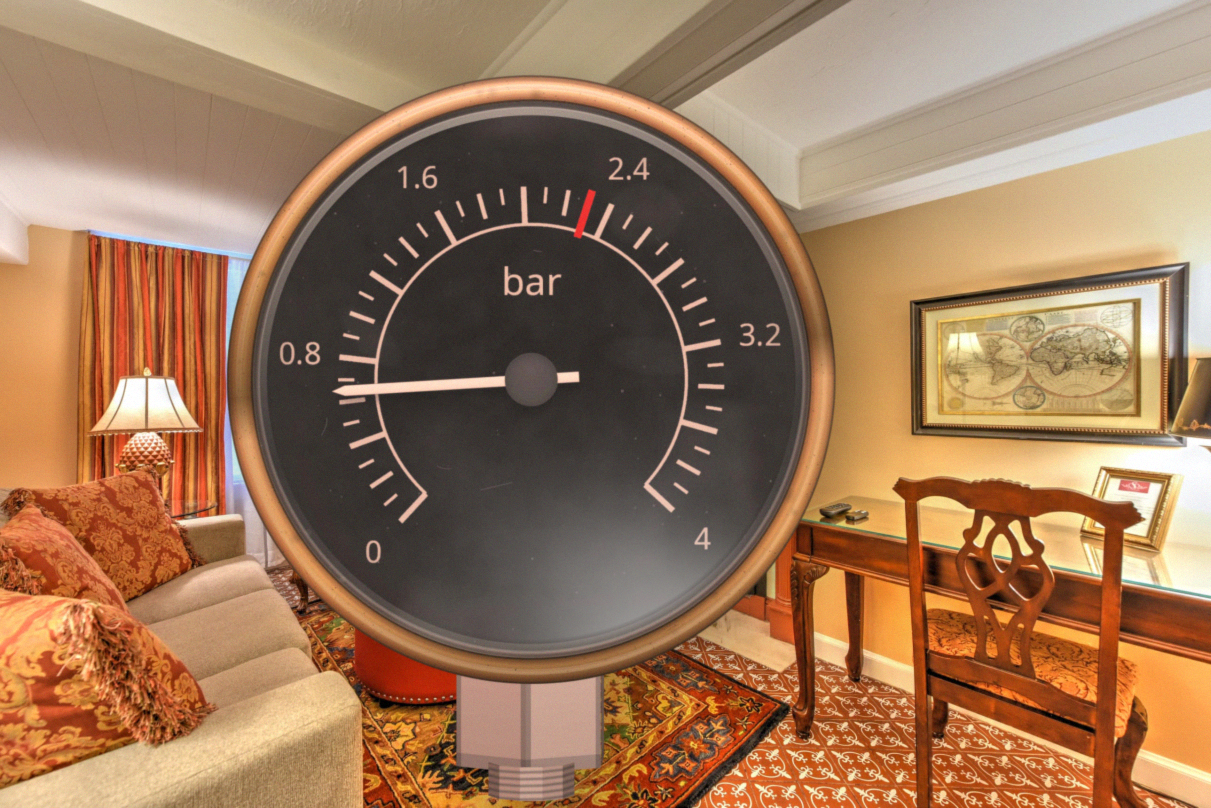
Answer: value=0.65 unit=bar
